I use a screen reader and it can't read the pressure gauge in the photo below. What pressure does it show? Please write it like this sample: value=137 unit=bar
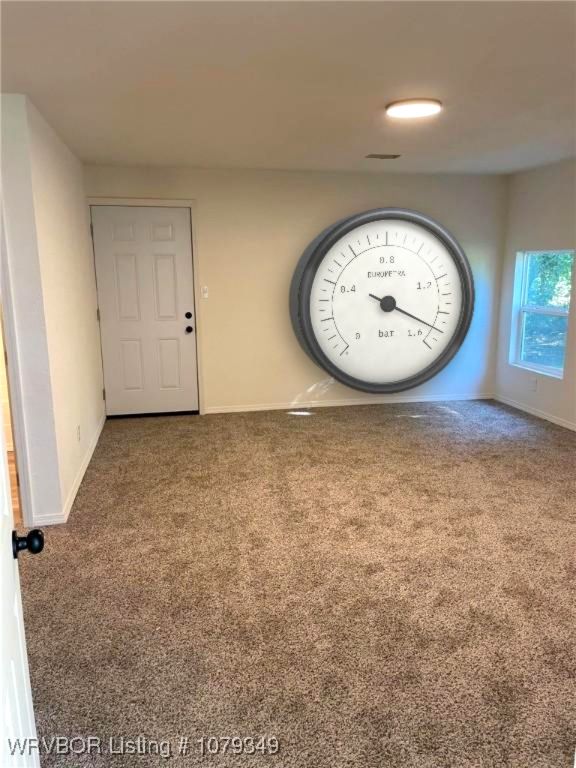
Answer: value=1.5 unit=bar
